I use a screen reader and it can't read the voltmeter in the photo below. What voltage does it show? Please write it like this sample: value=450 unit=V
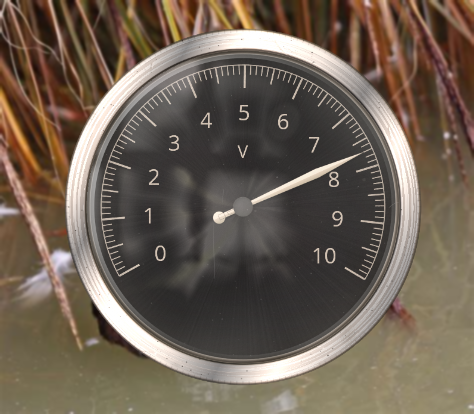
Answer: value=7.7 unit=V
